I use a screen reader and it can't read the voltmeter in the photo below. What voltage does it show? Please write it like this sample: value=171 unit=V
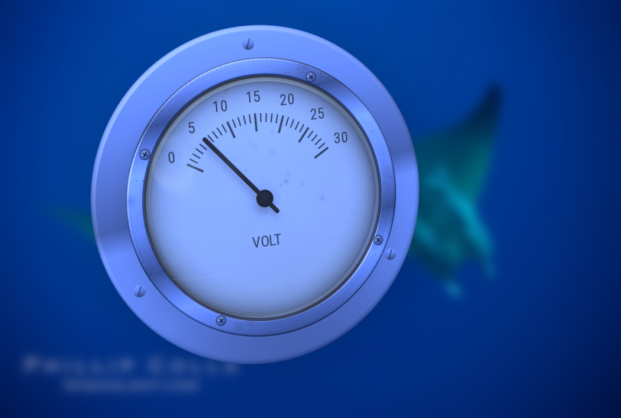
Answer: value=5 unit=V
